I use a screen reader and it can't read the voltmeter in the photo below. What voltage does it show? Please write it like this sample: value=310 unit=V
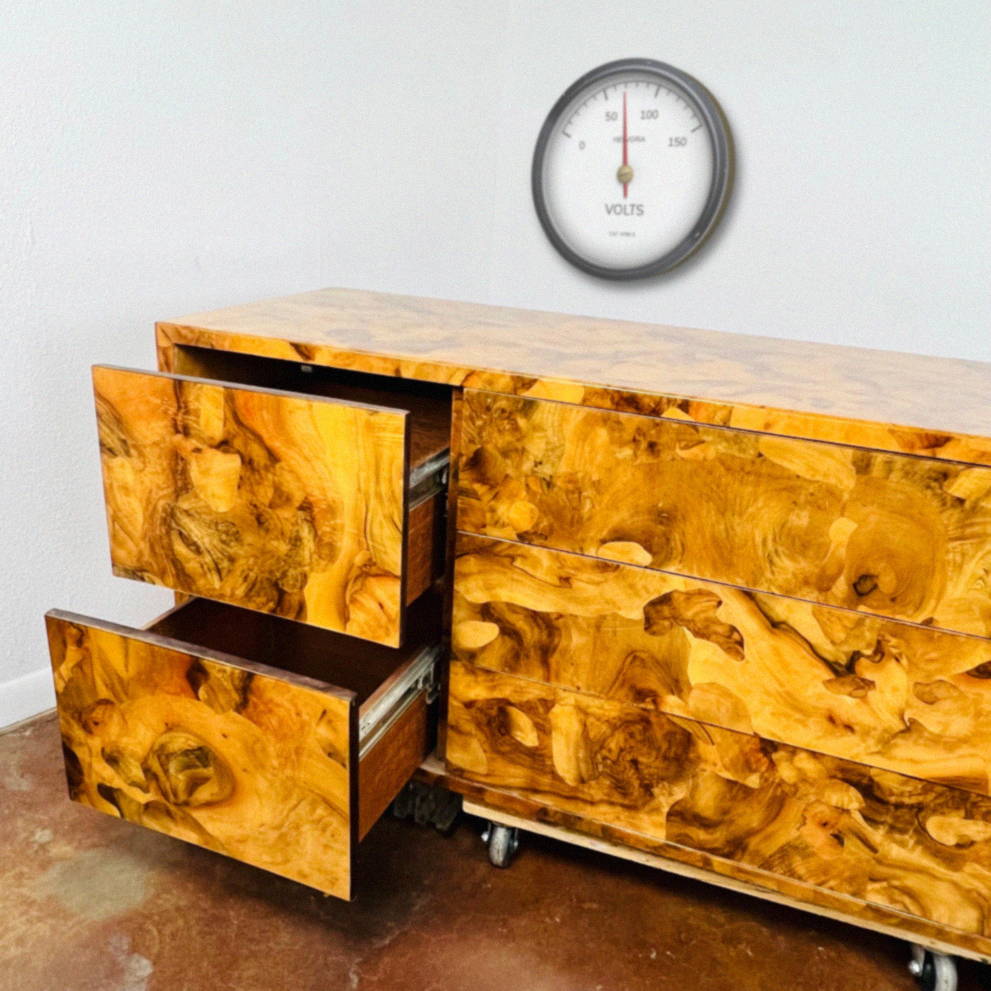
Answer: value=70 unit=V
